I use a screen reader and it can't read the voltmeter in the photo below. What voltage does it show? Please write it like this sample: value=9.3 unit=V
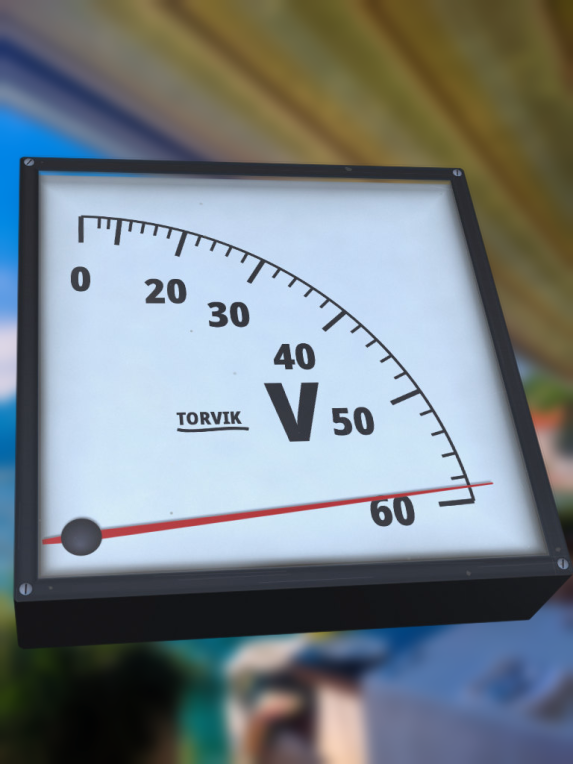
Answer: value=59 unit=V
